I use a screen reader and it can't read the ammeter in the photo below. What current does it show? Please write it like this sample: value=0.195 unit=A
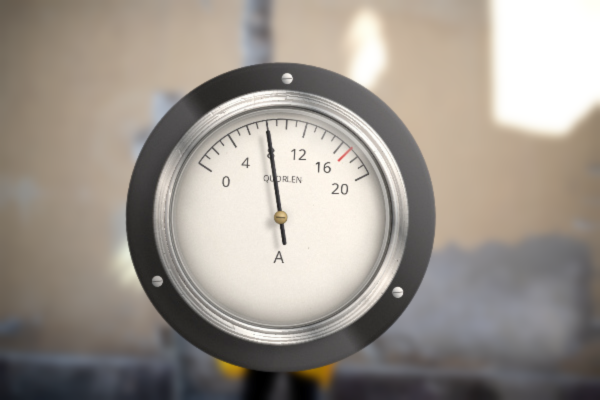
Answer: value=8 unit=A
